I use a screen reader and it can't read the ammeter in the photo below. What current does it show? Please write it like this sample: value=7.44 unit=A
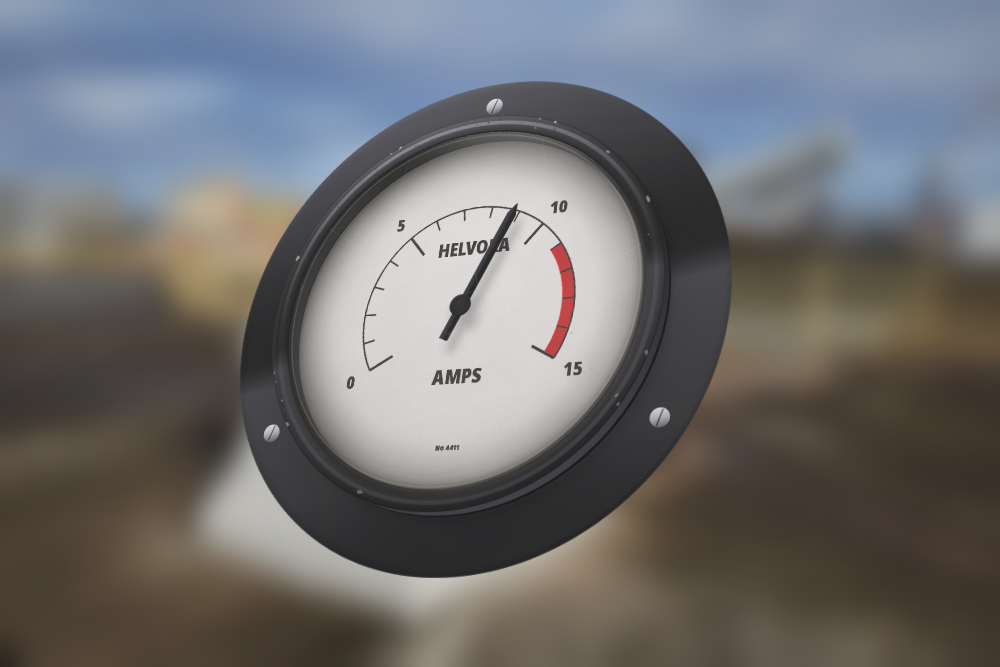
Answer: value=9 unit=A
